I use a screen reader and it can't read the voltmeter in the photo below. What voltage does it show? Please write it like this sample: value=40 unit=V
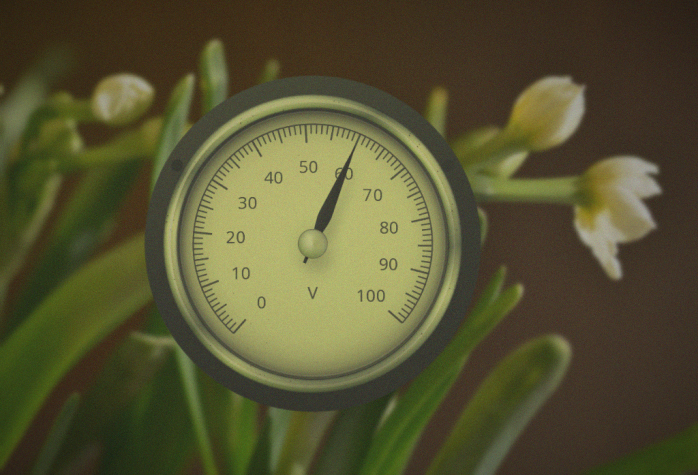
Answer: value=60 unit=V
